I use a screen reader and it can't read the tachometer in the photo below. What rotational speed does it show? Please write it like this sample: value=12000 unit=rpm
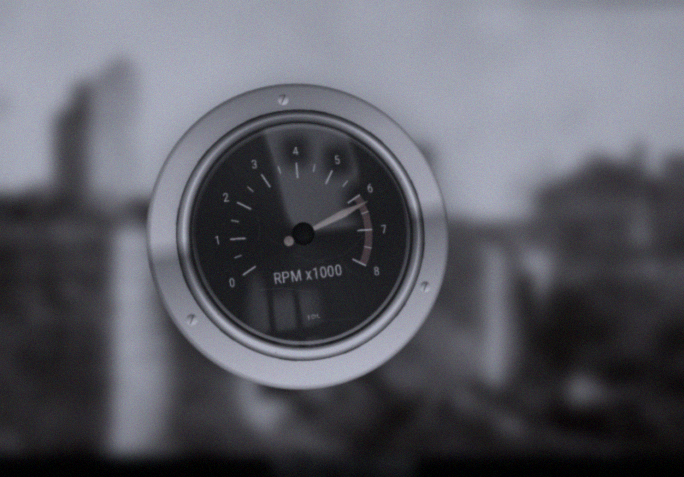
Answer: value=6250 unit=rpm
